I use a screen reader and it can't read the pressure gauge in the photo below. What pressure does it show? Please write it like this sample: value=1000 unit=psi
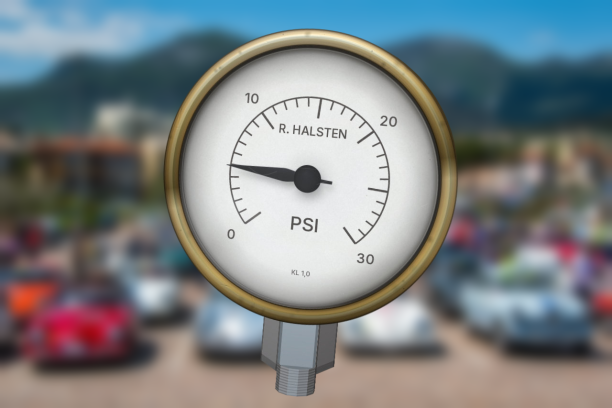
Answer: value=5 unit=psi
